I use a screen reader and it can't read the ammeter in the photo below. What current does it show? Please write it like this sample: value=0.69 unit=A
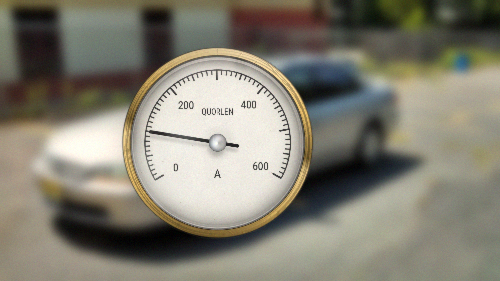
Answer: value=100 unit=A
